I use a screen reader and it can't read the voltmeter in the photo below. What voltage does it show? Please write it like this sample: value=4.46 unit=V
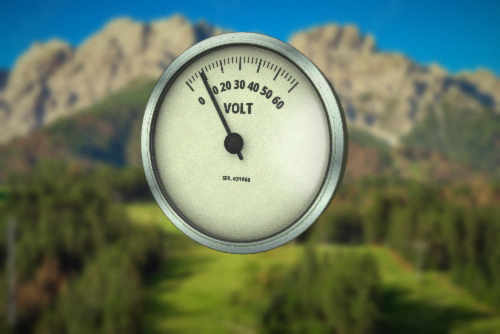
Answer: value=10 unit=V
